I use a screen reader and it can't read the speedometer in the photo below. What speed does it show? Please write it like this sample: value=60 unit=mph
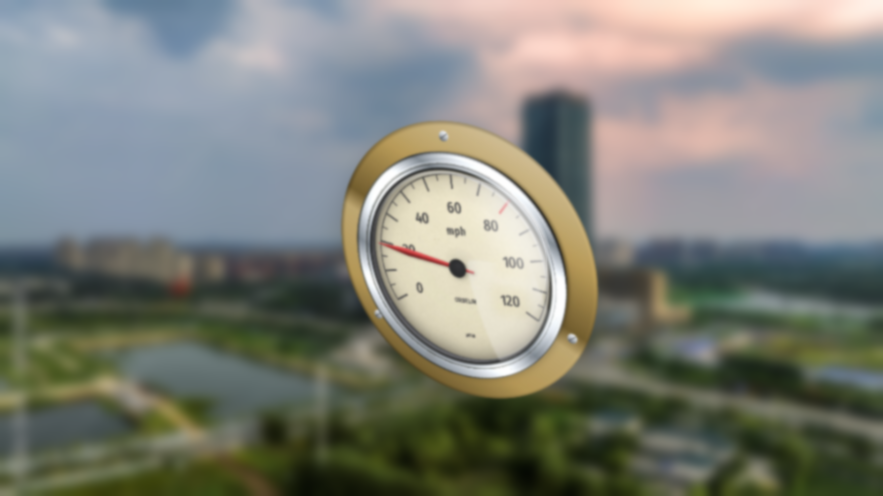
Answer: value=20 unit=mph
